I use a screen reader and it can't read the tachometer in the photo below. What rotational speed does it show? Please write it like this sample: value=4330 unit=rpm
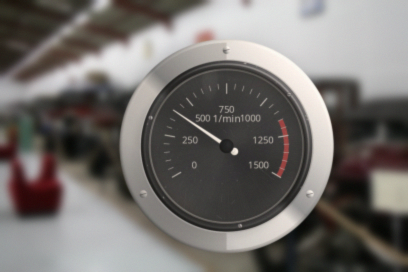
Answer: value=400 unit=rpm
